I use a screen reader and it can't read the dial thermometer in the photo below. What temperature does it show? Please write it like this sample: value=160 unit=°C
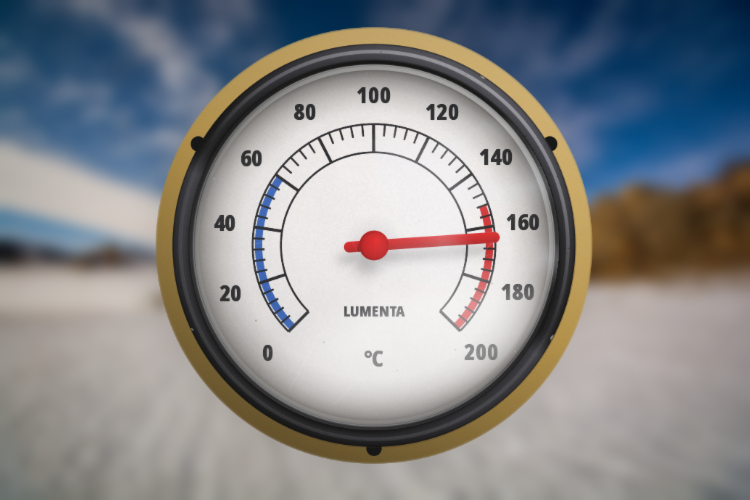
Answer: value=164 unit=°C
